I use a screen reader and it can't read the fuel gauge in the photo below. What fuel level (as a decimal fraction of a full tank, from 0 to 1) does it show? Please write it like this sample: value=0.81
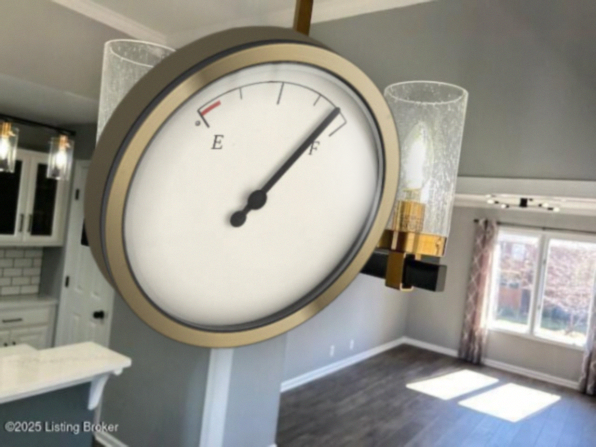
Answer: value=0.875
